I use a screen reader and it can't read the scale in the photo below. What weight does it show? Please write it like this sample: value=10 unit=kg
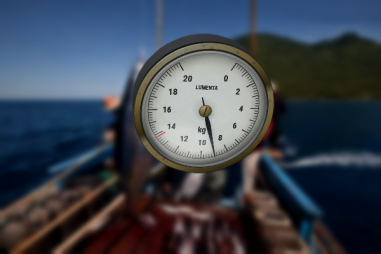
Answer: value=9 unit=kg
